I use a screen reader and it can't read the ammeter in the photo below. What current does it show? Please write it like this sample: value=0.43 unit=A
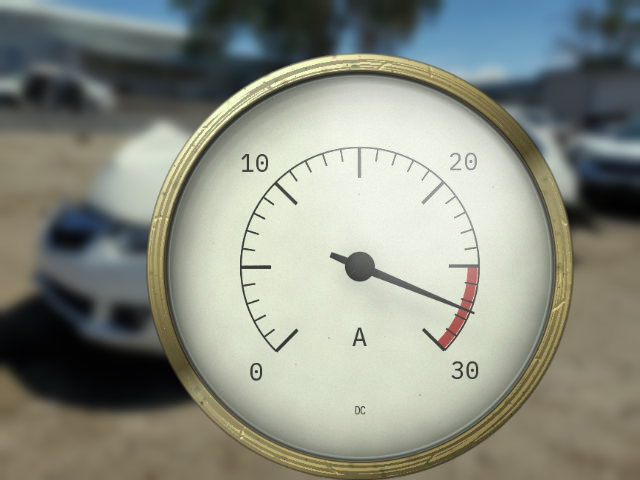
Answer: value=27.5 unit=A
